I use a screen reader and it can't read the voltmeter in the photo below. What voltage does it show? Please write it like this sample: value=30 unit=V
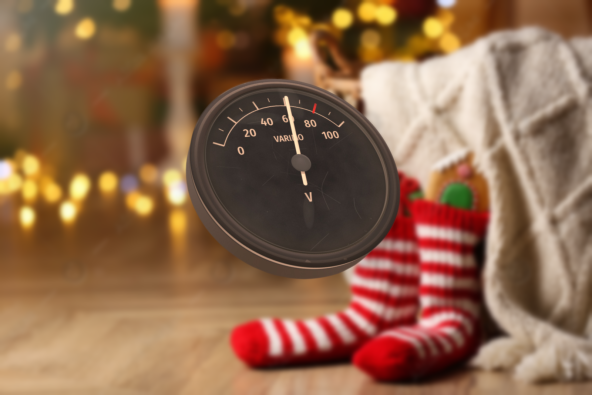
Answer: value=60 unit=V
